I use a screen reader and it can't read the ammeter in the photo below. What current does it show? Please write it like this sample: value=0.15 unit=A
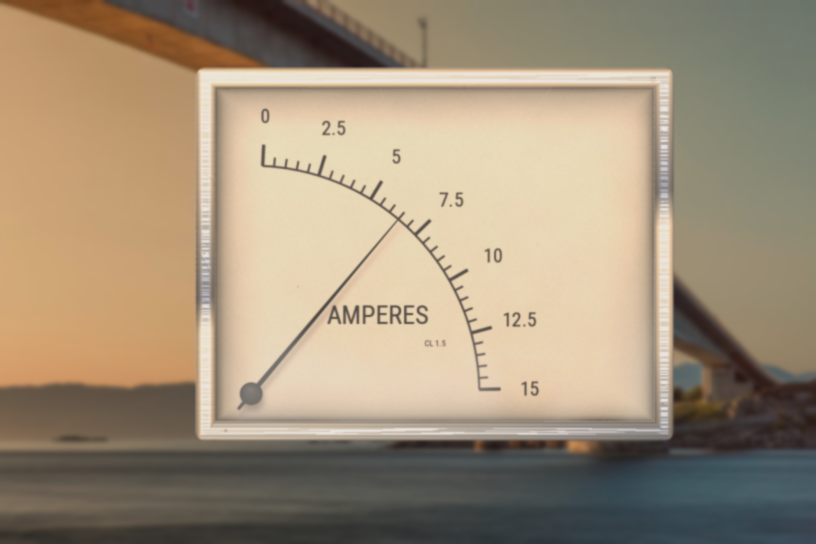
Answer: value=6.5 unit=A
